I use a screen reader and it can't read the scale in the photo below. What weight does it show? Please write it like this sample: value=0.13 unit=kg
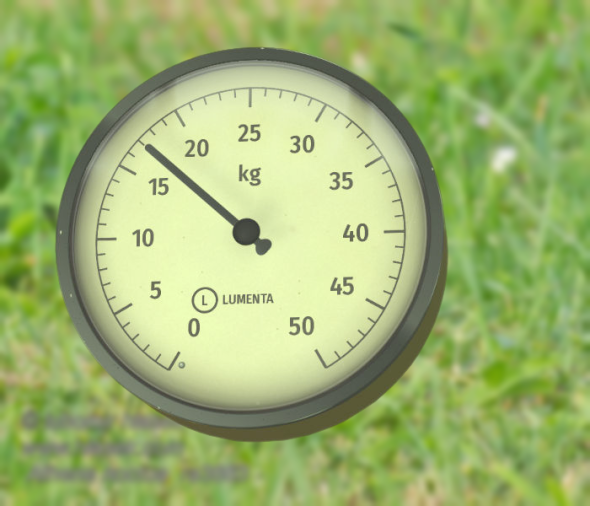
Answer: value=17 unit=kg
